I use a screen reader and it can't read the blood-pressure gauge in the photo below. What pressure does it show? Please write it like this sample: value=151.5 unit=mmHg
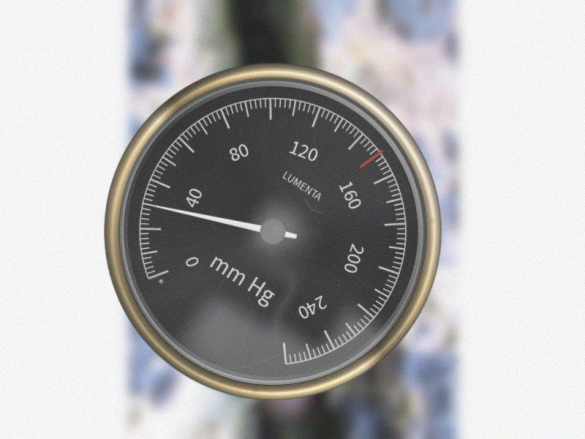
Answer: value=30 unit=mmHg
